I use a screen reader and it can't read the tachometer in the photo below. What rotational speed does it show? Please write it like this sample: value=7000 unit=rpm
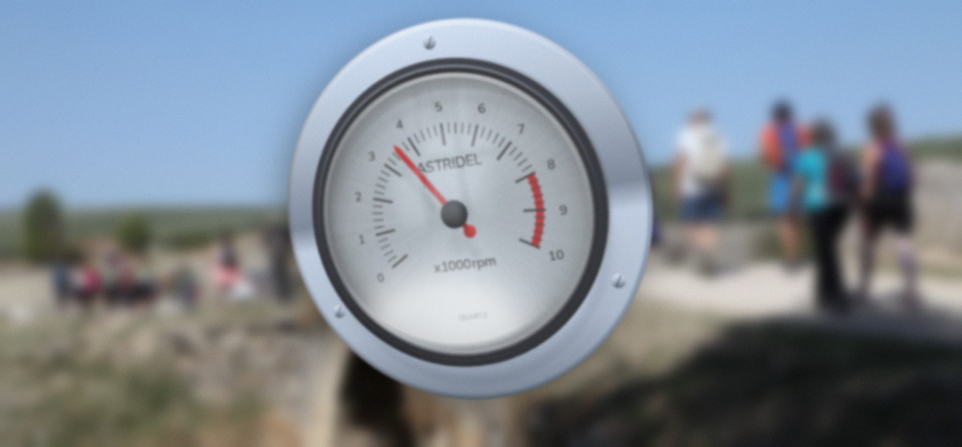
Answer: value=3600 unit=rpm
